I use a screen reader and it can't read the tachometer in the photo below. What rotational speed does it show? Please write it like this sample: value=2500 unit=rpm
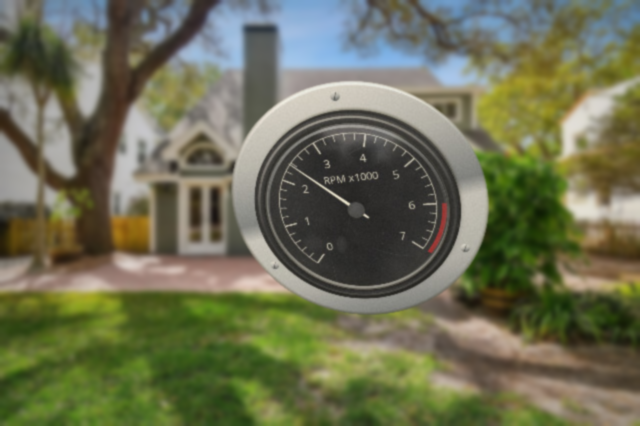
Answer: value=2400 unit=rpm
